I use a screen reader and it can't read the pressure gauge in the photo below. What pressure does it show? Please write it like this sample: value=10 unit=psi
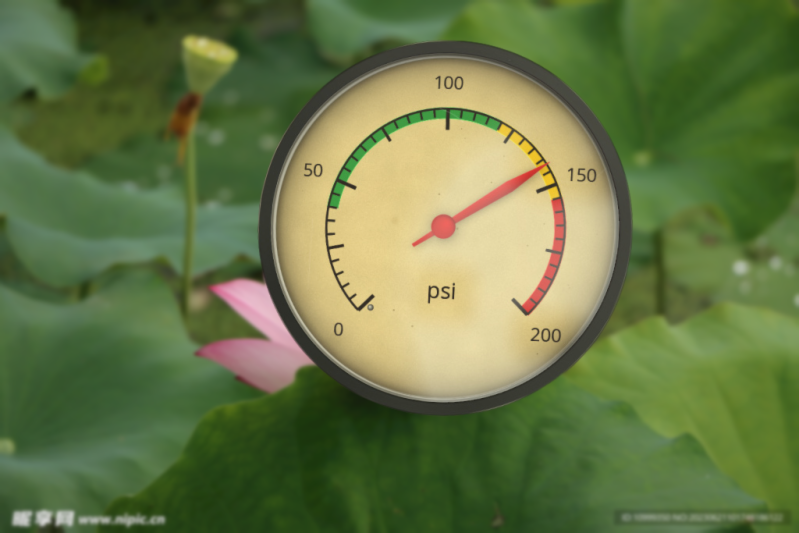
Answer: value=142.5 unit=psi
